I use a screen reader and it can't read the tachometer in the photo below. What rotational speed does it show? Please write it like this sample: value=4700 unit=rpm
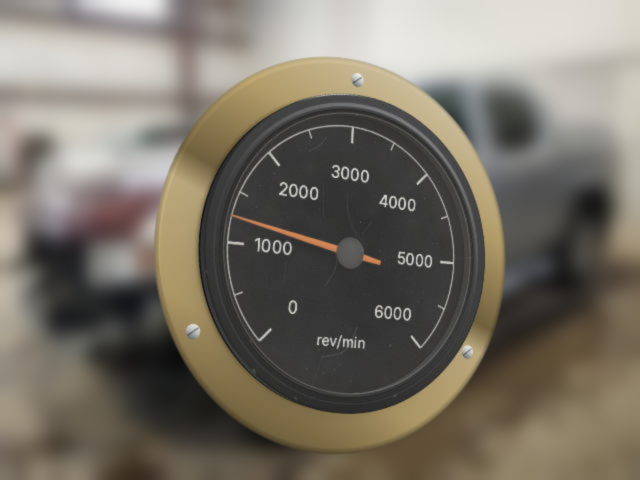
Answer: value=1250 unit=rpm
